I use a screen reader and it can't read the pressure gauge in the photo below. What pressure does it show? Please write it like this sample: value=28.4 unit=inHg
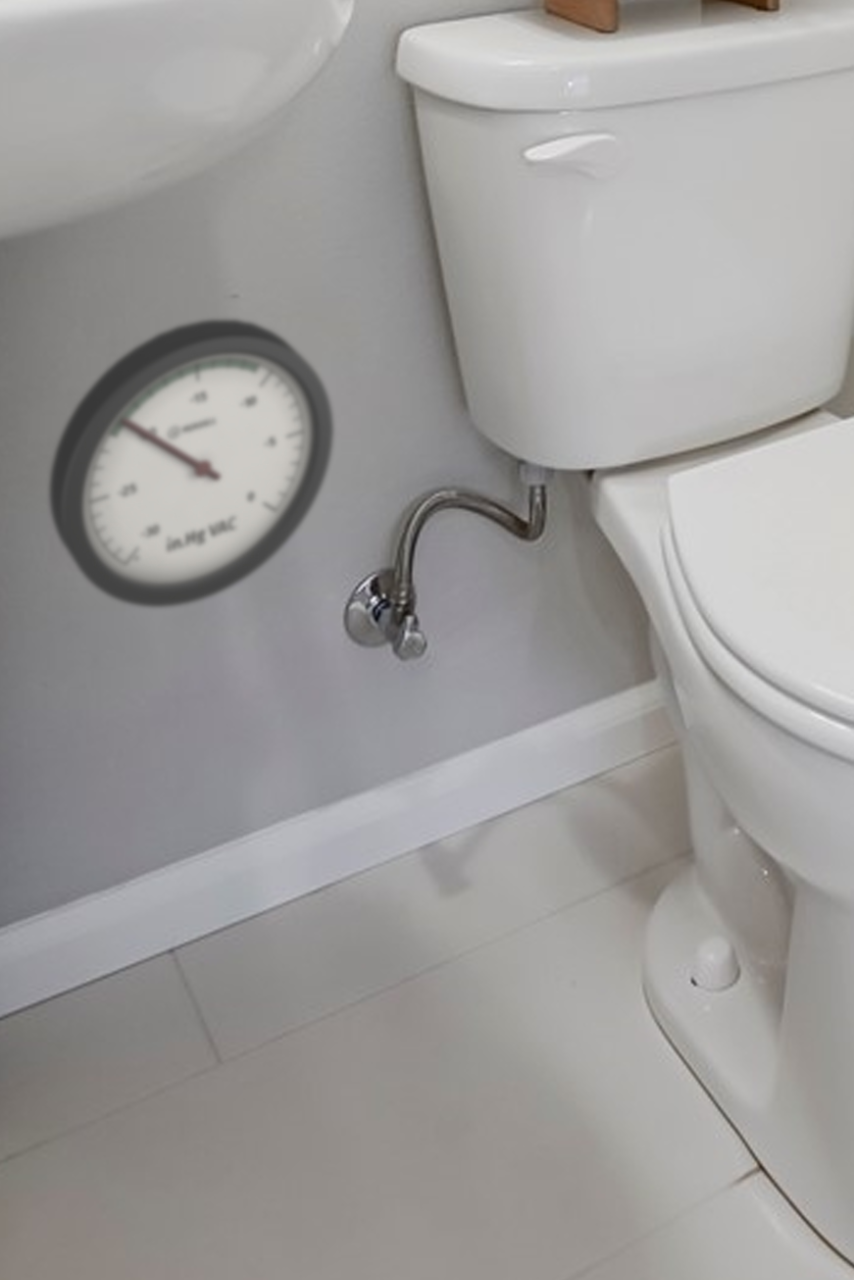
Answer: value=-20 unit=inHg
